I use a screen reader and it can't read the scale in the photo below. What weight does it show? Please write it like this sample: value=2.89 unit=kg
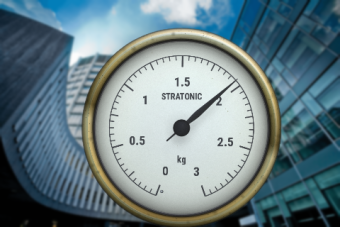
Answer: value=1.95 unit=kg
